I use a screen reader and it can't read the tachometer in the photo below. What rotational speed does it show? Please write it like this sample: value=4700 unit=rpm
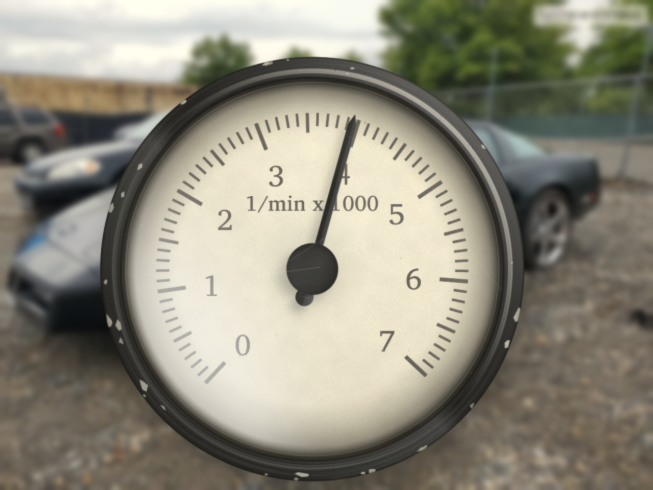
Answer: value=3950 unit=rpm
